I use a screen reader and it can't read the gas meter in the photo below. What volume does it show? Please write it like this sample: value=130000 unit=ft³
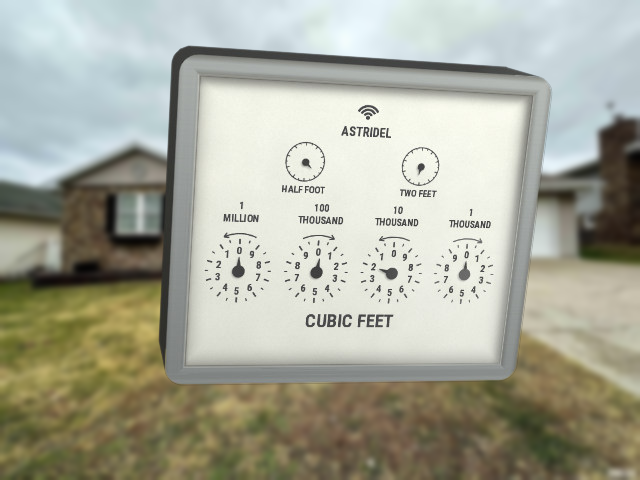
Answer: value=2000 unit=ft³
